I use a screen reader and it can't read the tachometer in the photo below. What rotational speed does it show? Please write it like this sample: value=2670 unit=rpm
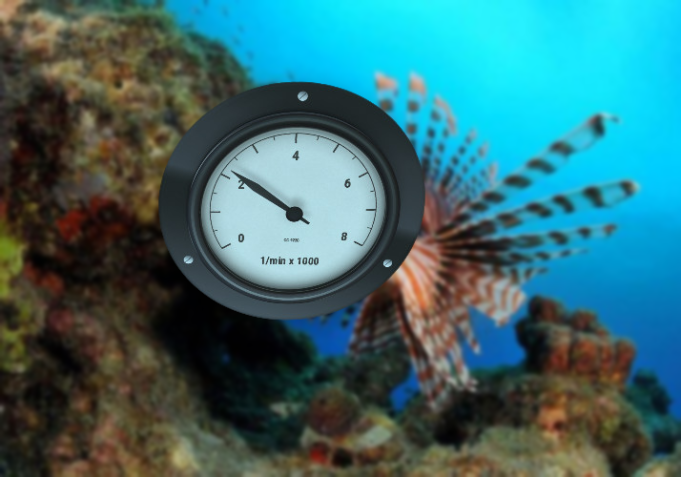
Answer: value=2250 unit=rpm
